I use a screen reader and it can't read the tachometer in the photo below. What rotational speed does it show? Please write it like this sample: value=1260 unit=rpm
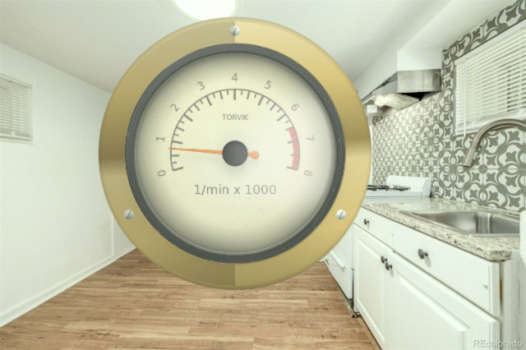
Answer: value=750 unit=rpm
